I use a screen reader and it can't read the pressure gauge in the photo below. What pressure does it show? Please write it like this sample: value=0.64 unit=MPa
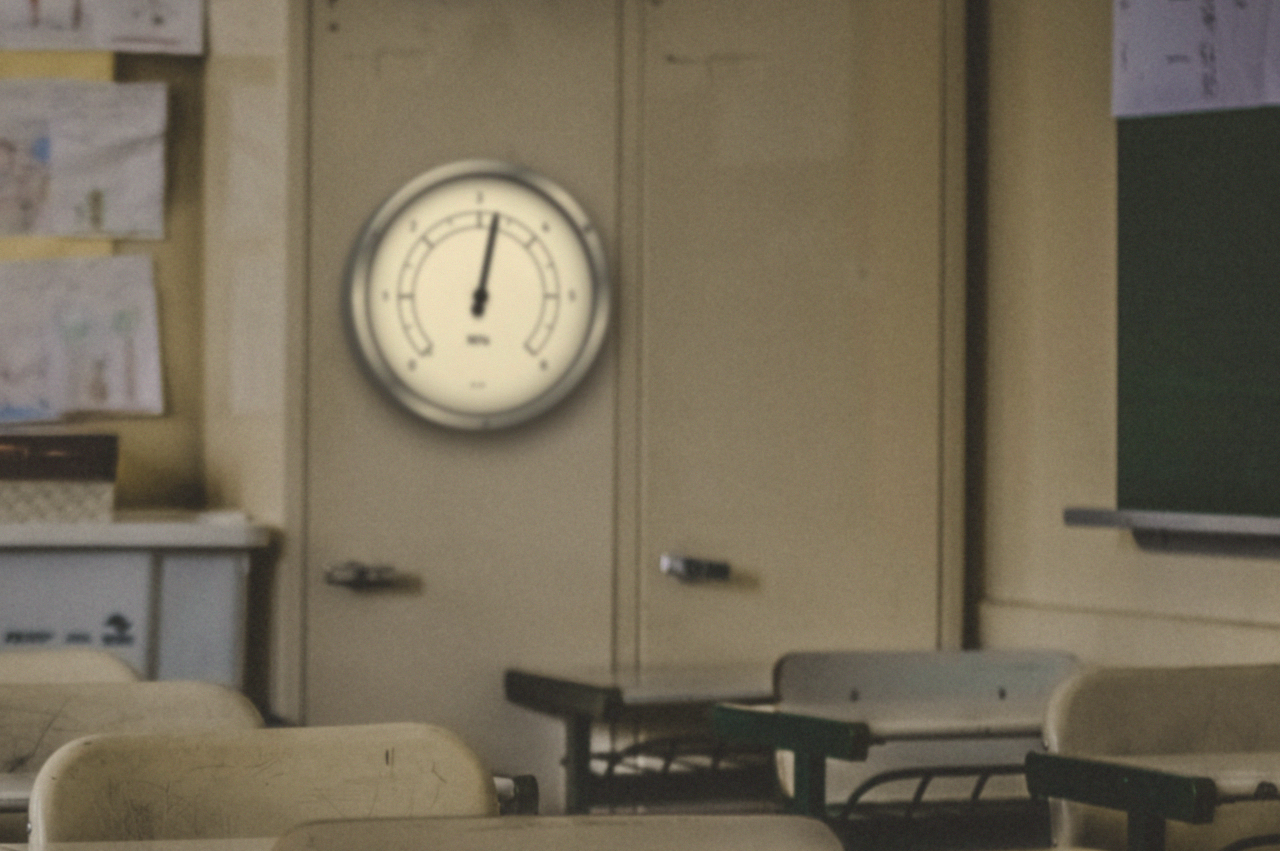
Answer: value=3.25 unit=MPa
